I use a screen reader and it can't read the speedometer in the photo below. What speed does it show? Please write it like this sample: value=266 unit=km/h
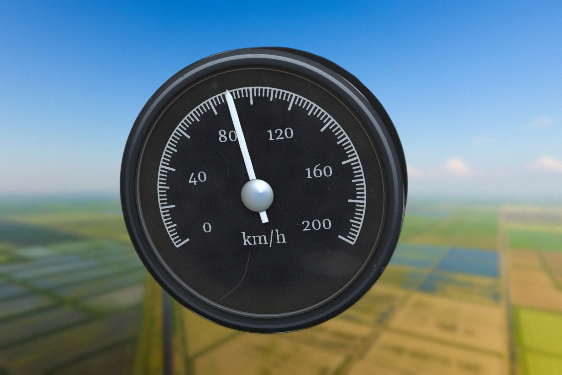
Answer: value=90 unit=km/h
